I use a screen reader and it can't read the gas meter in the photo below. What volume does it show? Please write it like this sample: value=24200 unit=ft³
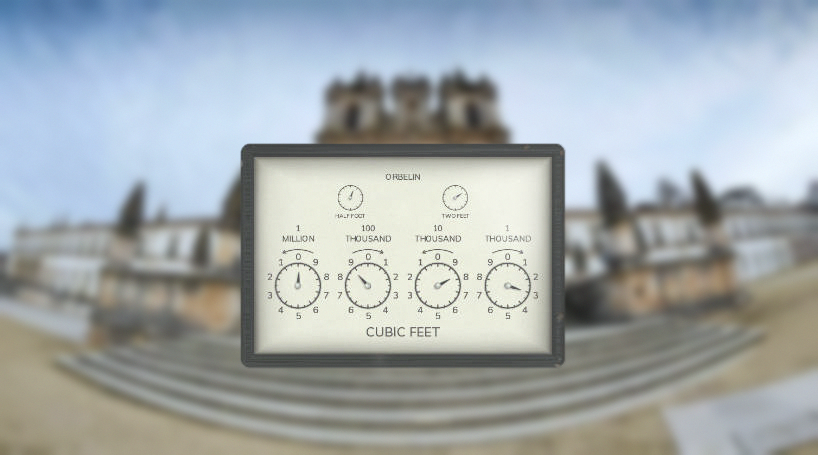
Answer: value=988300 unit=ft³
